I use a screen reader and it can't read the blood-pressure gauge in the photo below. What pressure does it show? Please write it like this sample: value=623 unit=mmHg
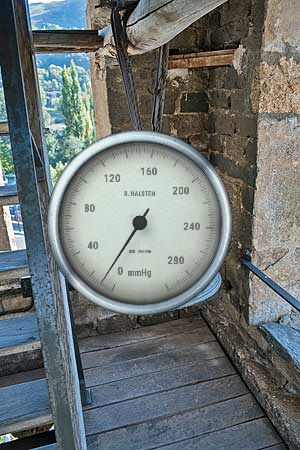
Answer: value=10 unit=mmHg
